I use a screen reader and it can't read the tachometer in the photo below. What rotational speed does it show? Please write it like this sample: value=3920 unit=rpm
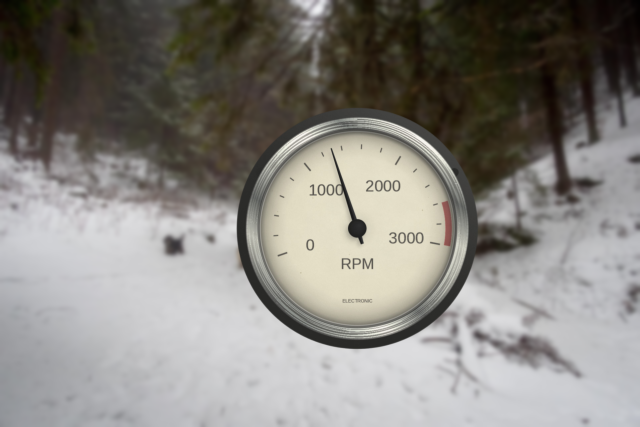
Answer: value=1300 unit=rpm
